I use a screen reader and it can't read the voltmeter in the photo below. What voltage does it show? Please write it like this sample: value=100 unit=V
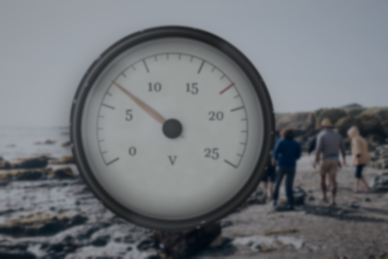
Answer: value=7 unit=V
